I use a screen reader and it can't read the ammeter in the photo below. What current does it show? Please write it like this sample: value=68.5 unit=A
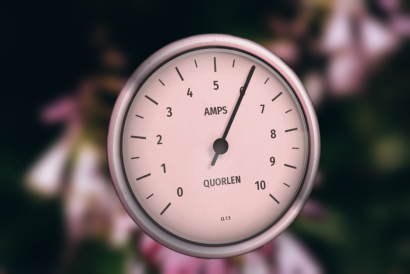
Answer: value=6 unit=A
